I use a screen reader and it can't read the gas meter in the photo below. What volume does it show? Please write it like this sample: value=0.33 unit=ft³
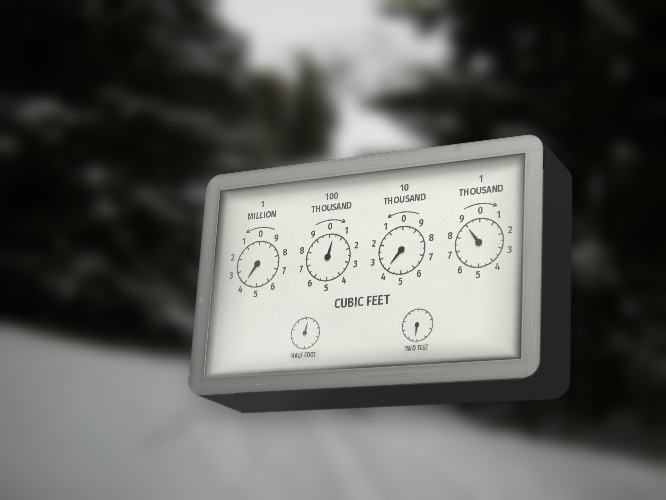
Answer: value=403900 unit=ft³
